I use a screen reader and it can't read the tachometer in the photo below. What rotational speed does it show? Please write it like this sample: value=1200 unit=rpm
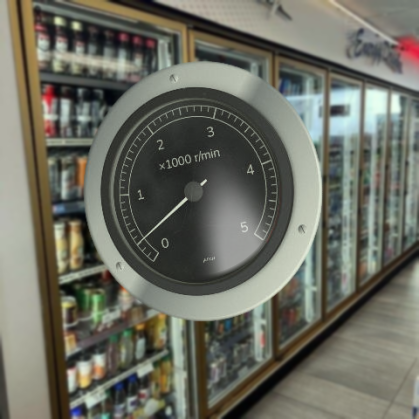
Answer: value=300 unit=rpm
